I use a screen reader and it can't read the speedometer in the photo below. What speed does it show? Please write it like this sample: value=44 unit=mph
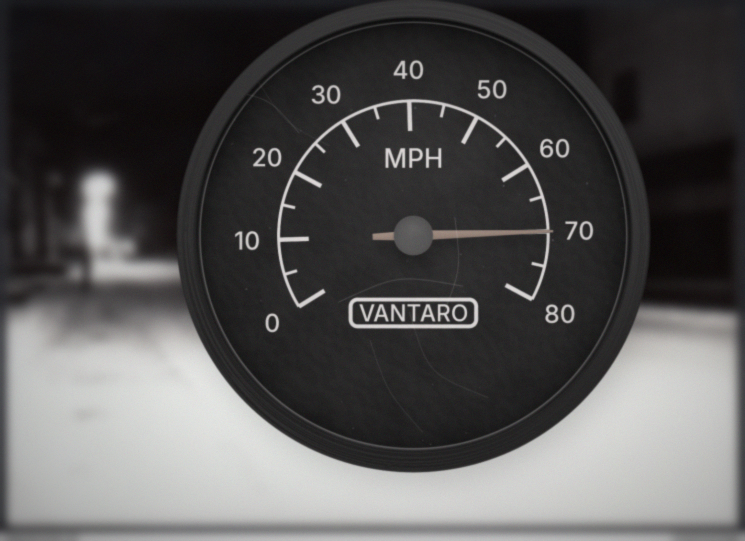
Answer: value=70 unit=mph
